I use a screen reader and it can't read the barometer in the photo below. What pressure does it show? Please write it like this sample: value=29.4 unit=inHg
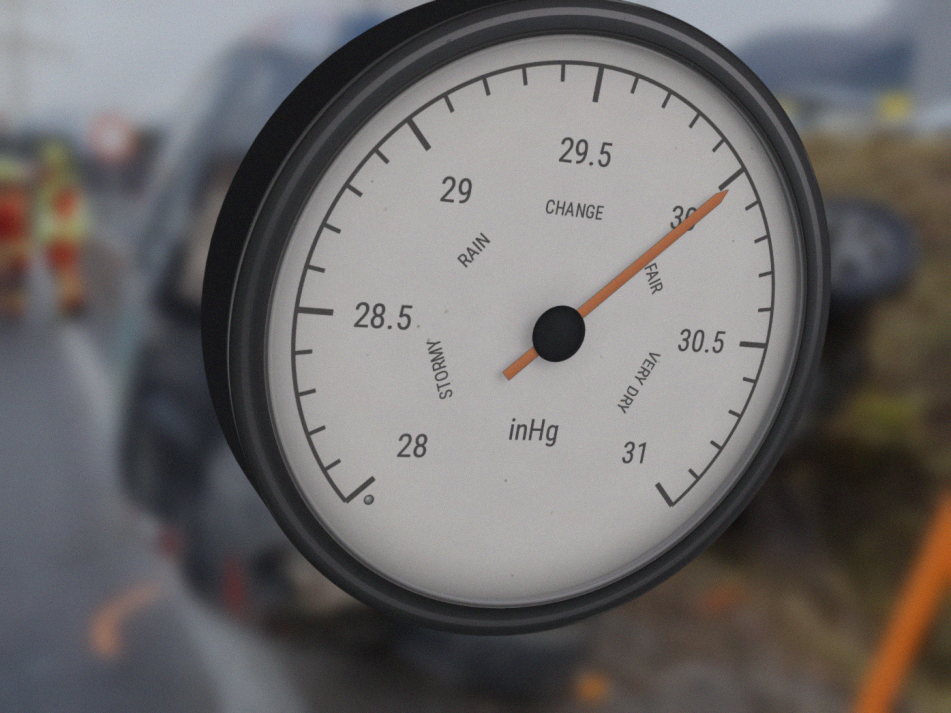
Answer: value=30 unit=inHg
